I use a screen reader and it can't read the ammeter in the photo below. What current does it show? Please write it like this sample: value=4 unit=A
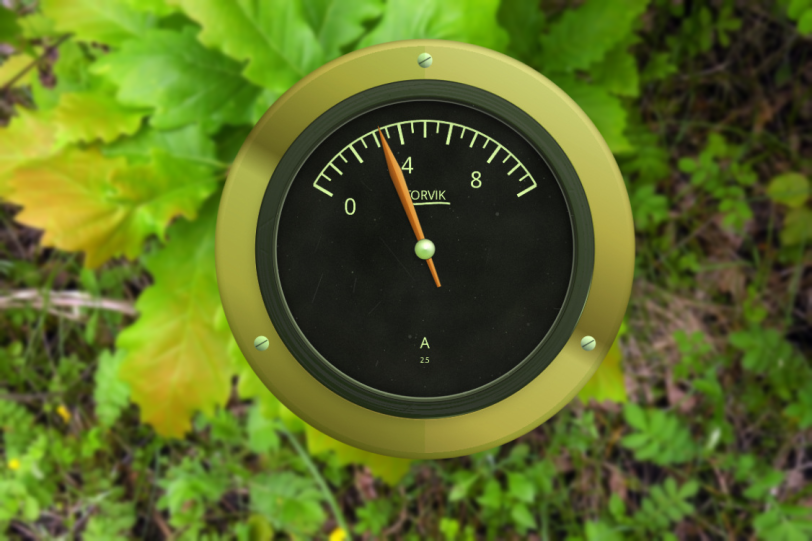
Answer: value=3.25 unit=A
